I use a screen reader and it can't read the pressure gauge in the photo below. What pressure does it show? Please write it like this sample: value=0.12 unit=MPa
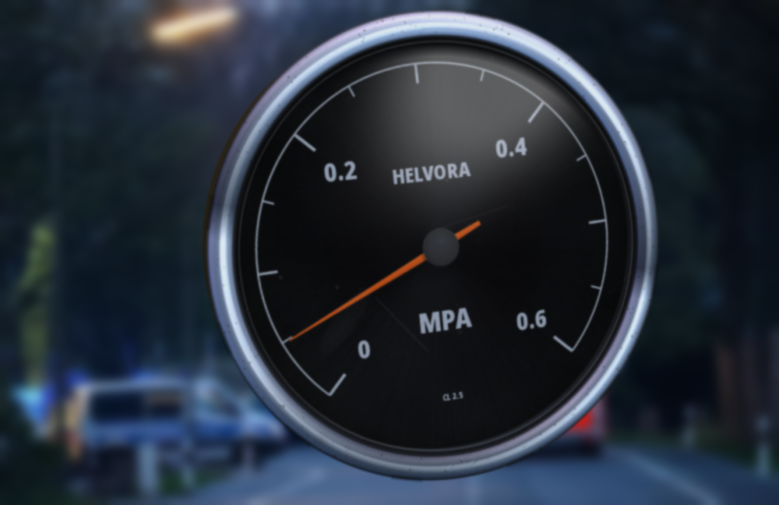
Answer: value=0.05 unit=MPa
